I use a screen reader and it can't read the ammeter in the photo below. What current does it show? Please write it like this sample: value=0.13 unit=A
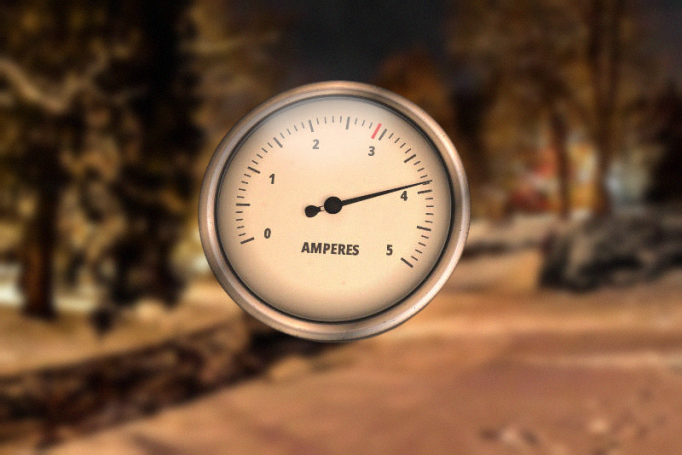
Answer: value=3.9 unit=A
